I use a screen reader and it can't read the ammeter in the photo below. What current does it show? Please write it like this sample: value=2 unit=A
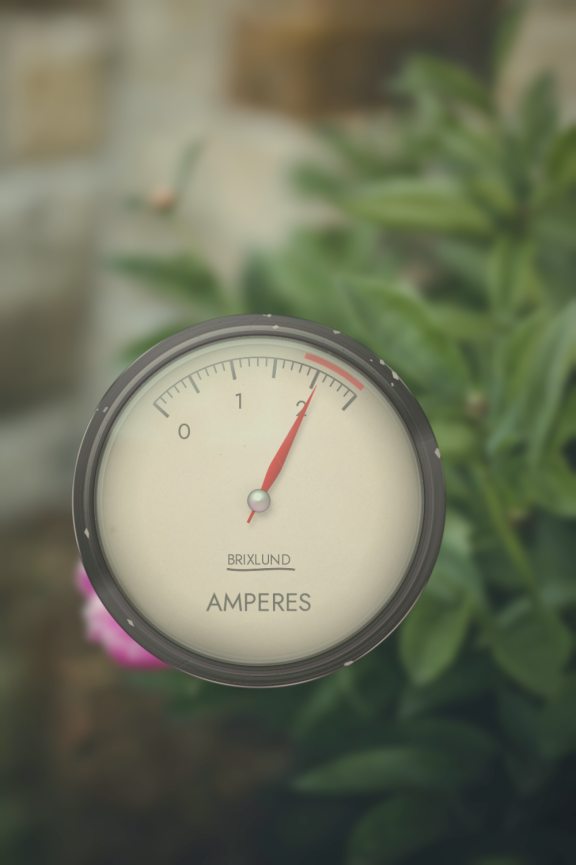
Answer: value=2.05 unit=A
